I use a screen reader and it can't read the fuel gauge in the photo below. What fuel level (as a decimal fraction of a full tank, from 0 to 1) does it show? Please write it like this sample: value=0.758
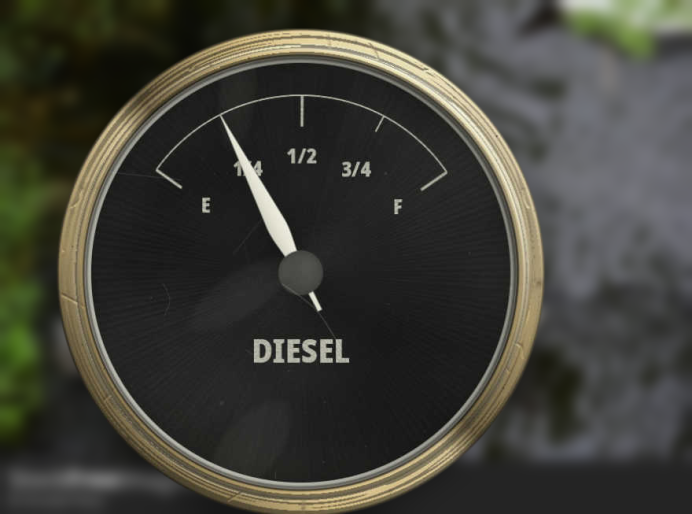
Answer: value=0.25
